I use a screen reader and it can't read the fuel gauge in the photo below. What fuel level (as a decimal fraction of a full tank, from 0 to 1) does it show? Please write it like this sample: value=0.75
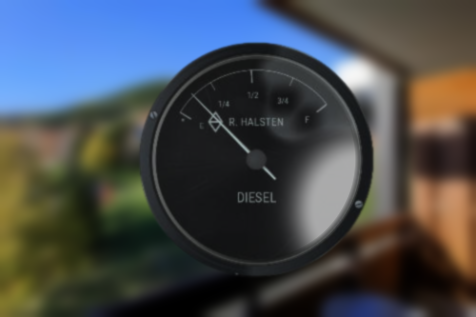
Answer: value=0.125
